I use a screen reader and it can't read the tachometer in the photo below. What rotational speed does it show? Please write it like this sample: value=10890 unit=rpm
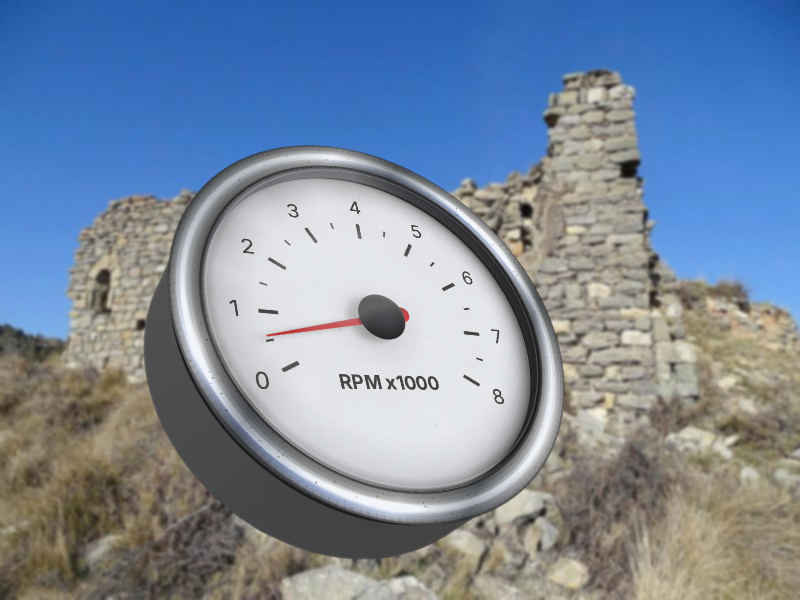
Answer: value=500 unit=rpm
